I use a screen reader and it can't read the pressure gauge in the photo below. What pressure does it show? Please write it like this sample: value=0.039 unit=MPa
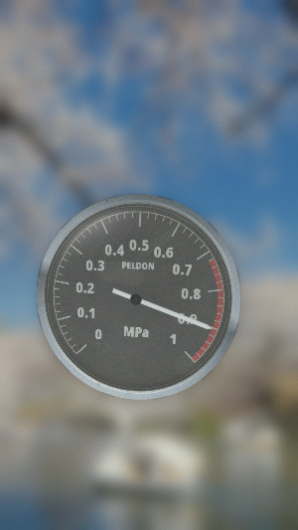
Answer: value=0.9 unit=MPa
